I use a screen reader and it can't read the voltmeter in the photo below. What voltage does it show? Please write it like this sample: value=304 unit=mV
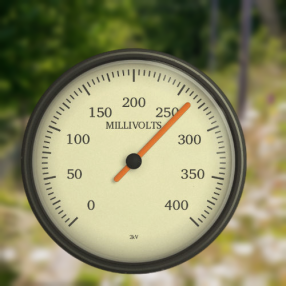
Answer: value=265 unit=mV
